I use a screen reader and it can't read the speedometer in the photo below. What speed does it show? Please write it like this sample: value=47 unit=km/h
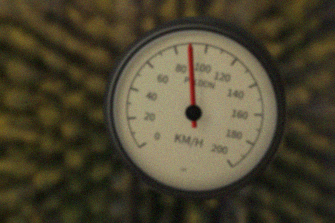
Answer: value=90 unit=km/h
